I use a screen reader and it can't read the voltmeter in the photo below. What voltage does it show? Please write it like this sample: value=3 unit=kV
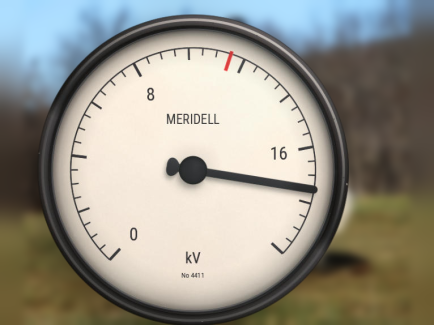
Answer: value=17.5 unit=kV
